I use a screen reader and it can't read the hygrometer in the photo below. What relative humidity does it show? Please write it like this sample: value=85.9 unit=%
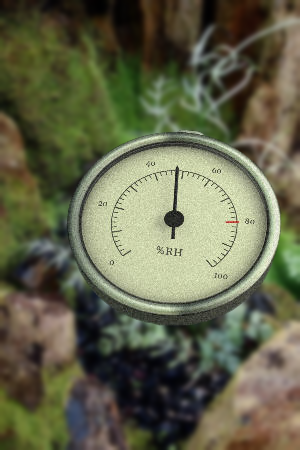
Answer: value=48 unit=%
